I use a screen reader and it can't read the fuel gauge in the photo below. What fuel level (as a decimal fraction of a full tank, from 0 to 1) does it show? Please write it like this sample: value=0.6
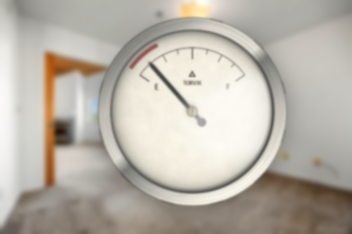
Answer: value=0.125
